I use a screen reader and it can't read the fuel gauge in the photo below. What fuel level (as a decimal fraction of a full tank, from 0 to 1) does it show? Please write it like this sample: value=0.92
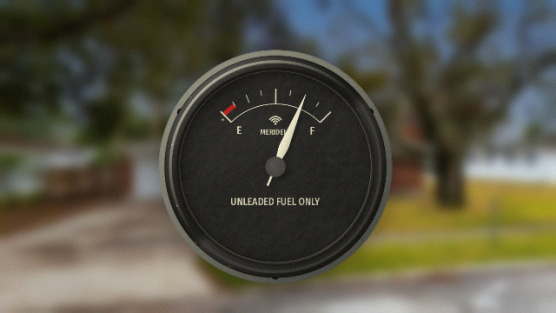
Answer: value=0.75
